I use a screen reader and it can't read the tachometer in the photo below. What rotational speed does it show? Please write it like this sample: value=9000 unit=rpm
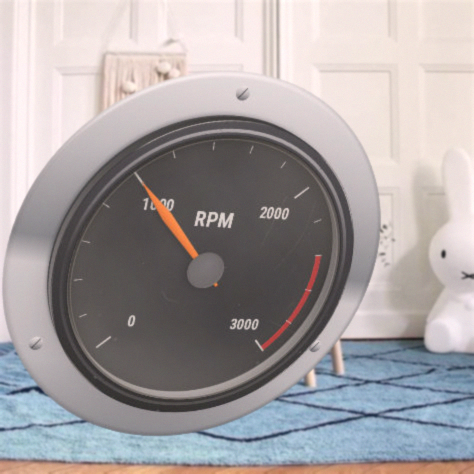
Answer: value=1000 unit=rpm
